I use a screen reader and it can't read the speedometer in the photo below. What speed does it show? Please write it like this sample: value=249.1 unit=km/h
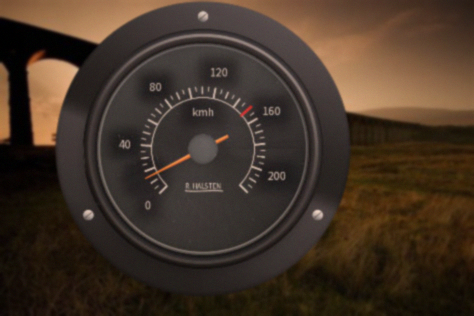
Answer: value=15 unit=km/h
